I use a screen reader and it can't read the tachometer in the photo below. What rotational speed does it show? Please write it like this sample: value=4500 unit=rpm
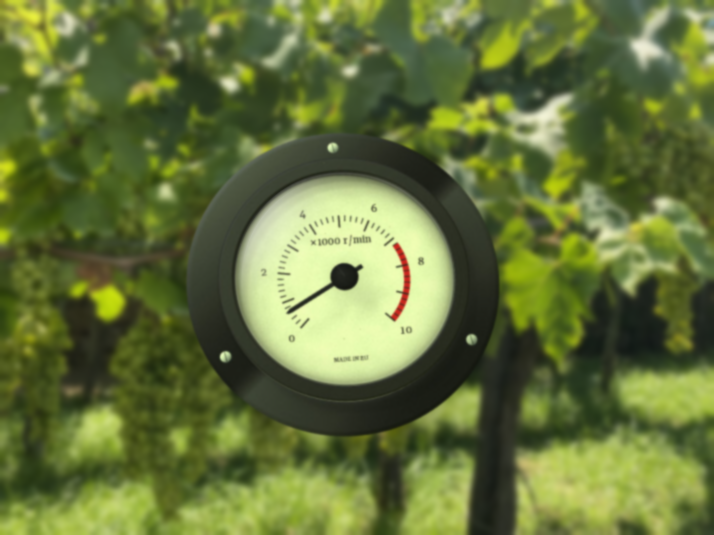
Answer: value=600 unit=rpm
